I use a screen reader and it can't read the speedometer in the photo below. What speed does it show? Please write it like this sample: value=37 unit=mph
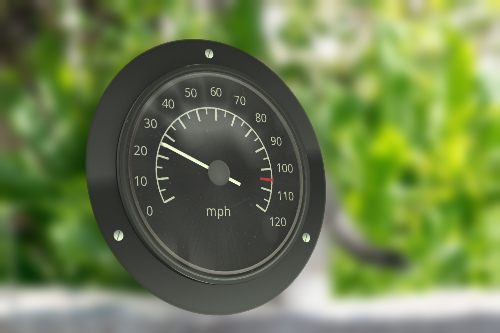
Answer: value=25 unit=mph
